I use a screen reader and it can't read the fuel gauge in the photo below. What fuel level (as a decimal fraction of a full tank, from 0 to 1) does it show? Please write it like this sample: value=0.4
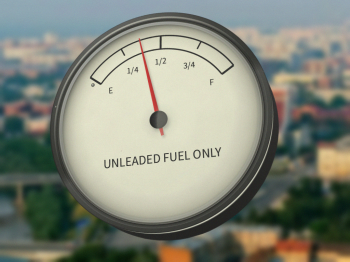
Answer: value=0.375
